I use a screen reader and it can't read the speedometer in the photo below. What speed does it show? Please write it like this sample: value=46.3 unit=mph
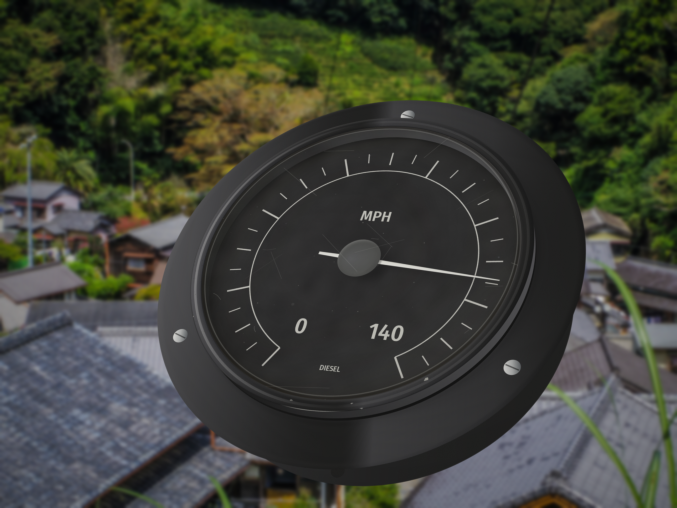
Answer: value=115 unit=mph
